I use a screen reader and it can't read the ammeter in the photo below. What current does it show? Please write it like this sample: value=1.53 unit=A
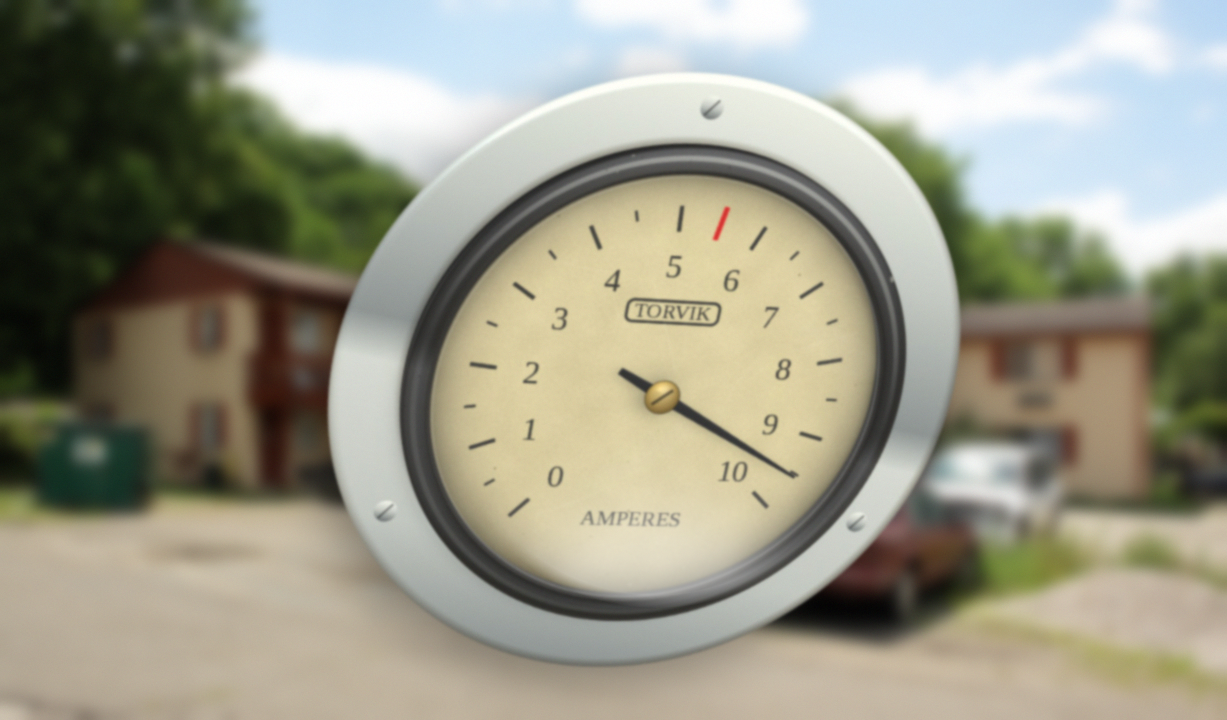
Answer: value=9.5 unit=A
